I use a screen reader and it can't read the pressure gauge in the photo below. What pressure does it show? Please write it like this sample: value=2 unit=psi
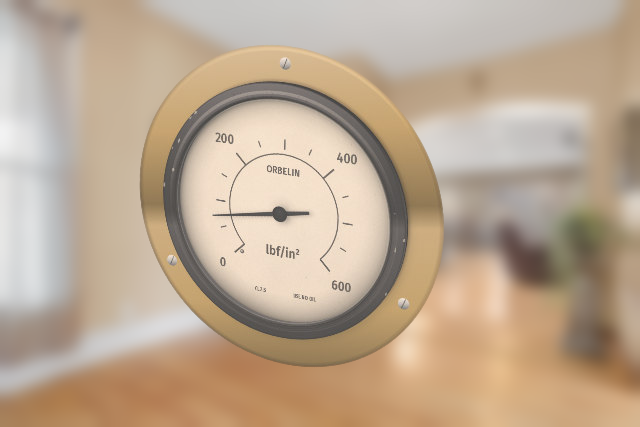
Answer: value=75 unit=psi
